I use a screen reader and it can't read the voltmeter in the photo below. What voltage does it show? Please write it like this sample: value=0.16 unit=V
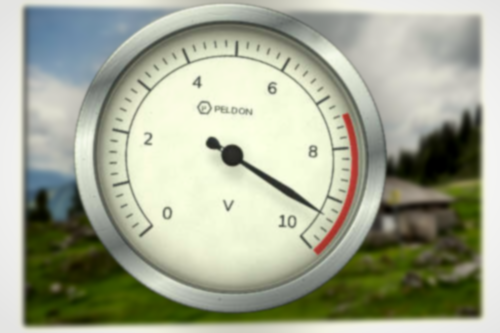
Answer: value=9.4 unit=V
